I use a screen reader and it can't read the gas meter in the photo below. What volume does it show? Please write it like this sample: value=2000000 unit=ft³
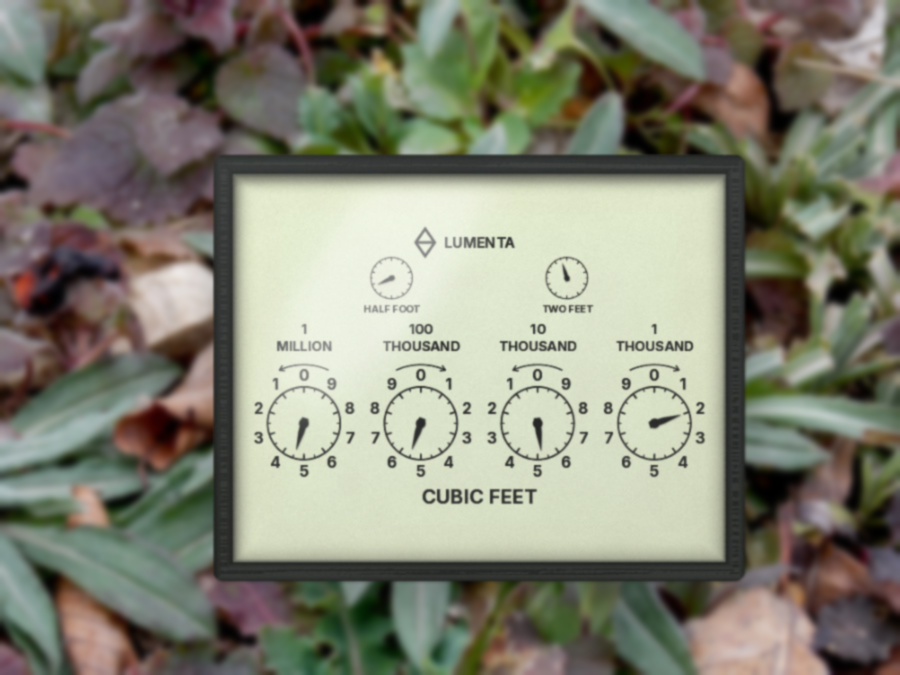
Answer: value=455200 unit=ft³
